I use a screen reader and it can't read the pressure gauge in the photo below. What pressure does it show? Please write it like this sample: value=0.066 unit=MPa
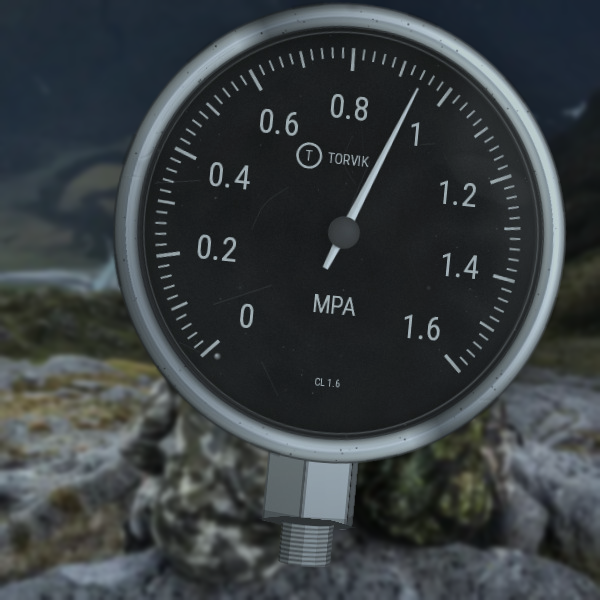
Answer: value=0.94 unit=MPa
